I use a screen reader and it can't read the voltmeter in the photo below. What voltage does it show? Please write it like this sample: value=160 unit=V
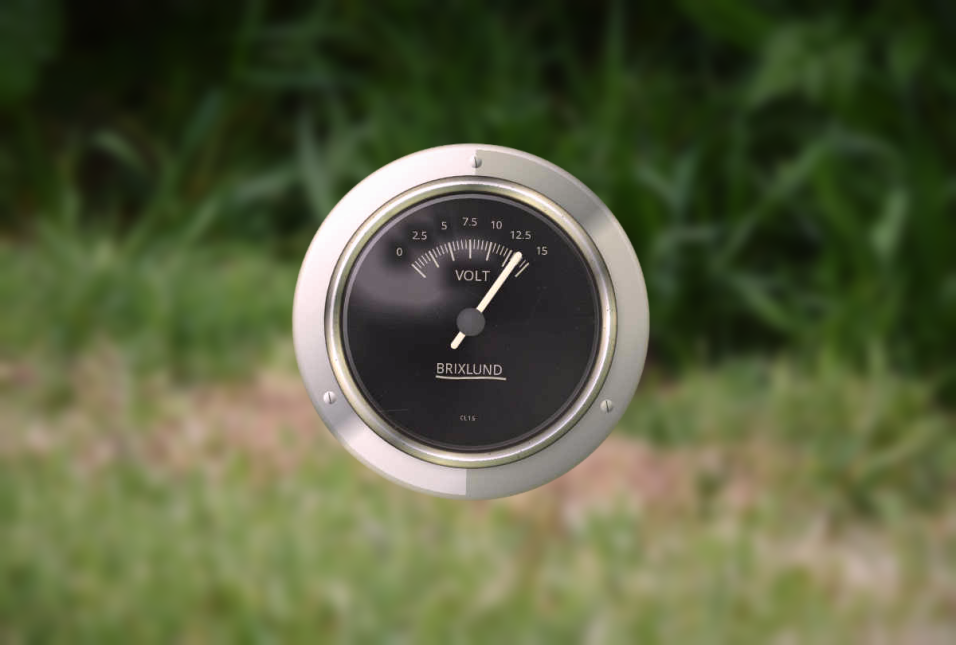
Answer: value=13.5 unit=V
